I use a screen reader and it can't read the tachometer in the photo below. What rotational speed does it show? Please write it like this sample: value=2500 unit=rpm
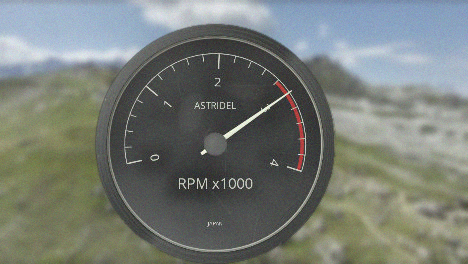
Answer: value=3000 unit=rpm
